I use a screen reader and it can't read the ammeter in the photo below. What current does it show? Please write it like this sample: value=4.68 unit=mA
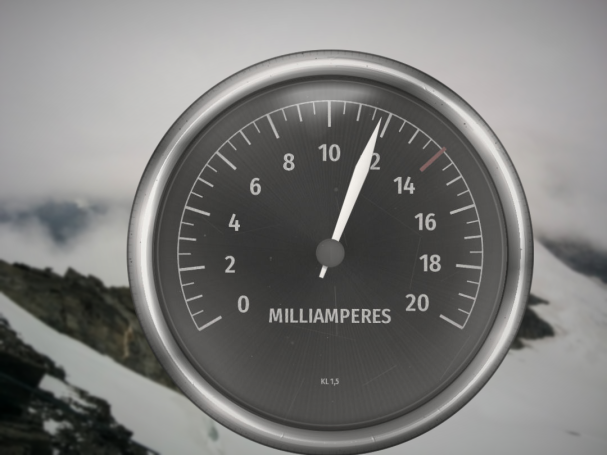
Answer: value=11.75 unit=mA
